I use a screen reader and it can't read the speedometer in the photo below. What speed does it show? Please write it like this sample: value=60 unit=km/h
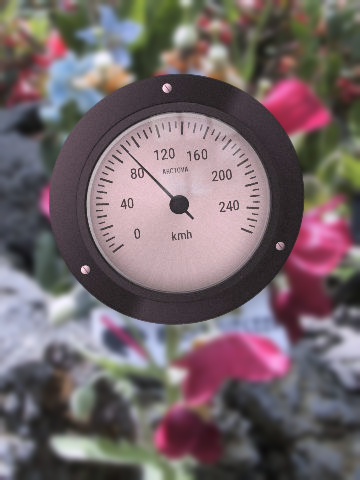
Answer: value=90 unit=km/h
